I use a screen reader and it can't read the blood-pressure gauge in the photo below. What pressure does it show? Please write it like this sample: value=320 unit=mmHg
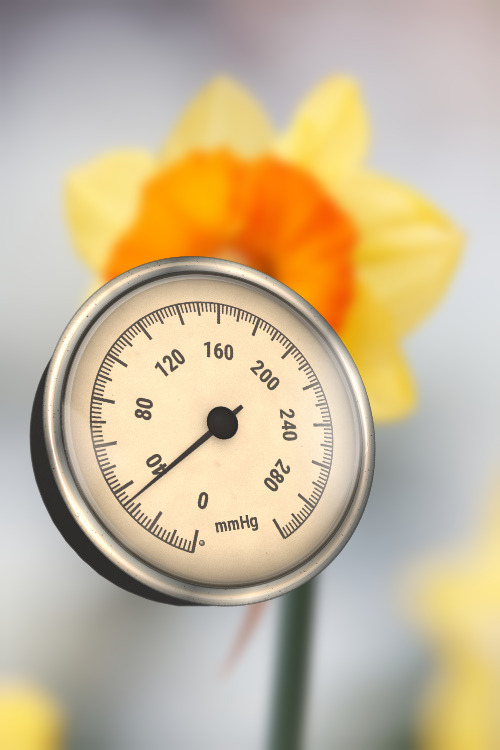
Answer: value=34 unit=mmHg
